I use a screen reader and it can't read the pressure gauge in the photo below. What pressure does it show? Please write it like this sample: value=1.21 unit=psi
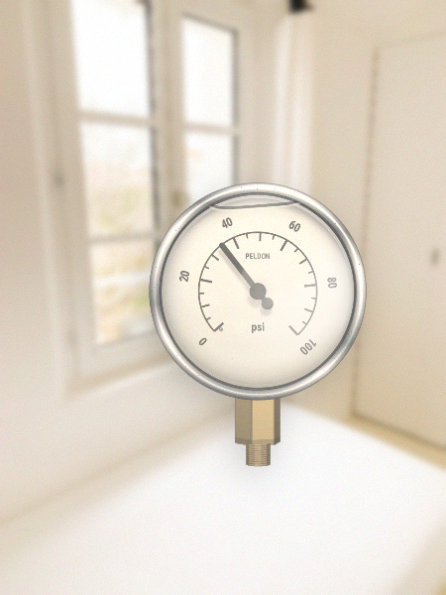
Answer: value=35 unit=psi
